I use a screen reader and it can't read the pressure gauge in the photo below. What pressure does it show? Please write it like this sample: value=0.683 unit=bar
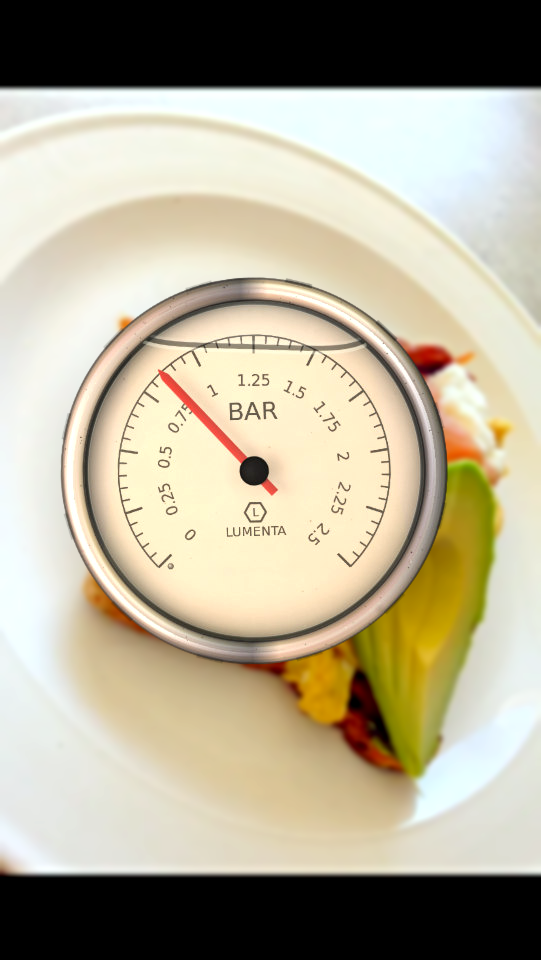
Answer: value=0.85 unit=bar
